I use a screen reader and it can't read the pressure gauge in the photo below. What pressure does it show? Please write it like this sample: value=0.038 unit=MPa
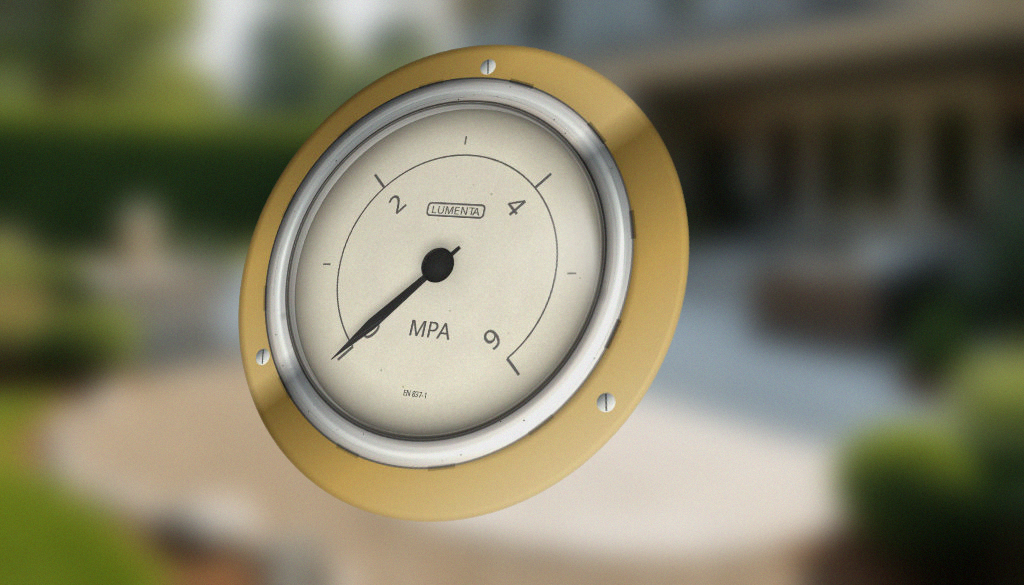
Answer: value=0 unit=MPa
